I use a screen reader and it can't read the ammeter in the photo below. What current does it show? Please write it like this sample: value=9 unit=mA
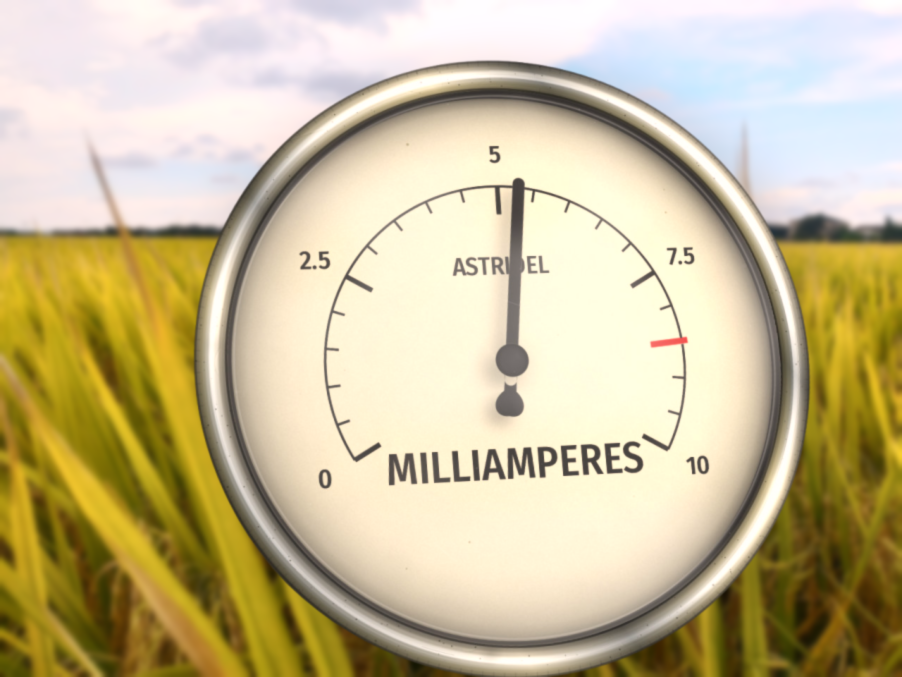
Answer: value=5.25 unit=mA
